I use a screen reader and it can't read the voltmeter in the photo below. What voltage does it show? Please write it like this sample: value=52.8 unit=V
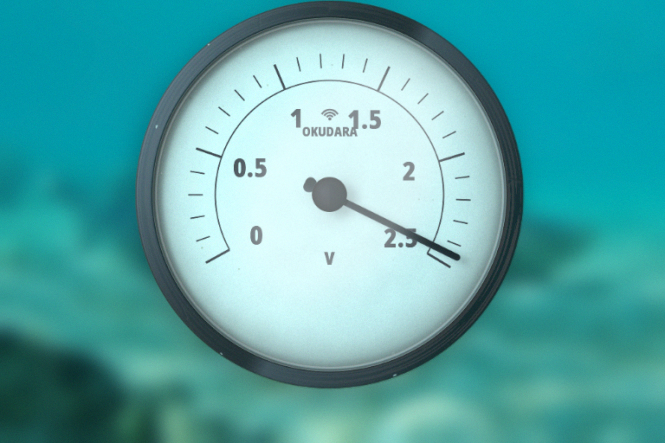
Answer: value=2.45 unit=V
